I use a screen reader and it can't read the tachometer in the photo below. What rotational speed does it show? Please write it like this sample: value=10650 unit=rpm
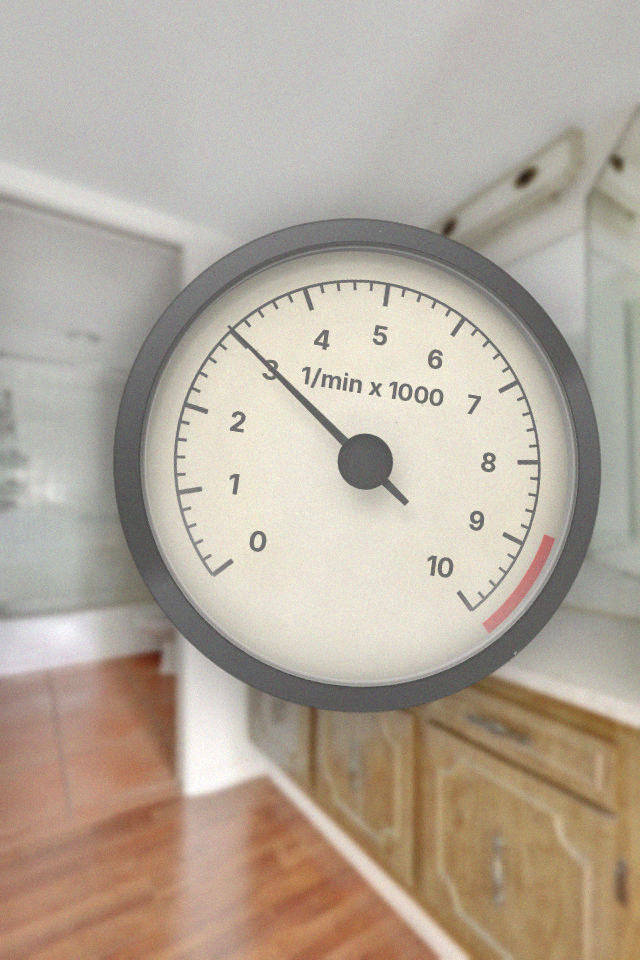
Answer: value=3000 unit=rpm
